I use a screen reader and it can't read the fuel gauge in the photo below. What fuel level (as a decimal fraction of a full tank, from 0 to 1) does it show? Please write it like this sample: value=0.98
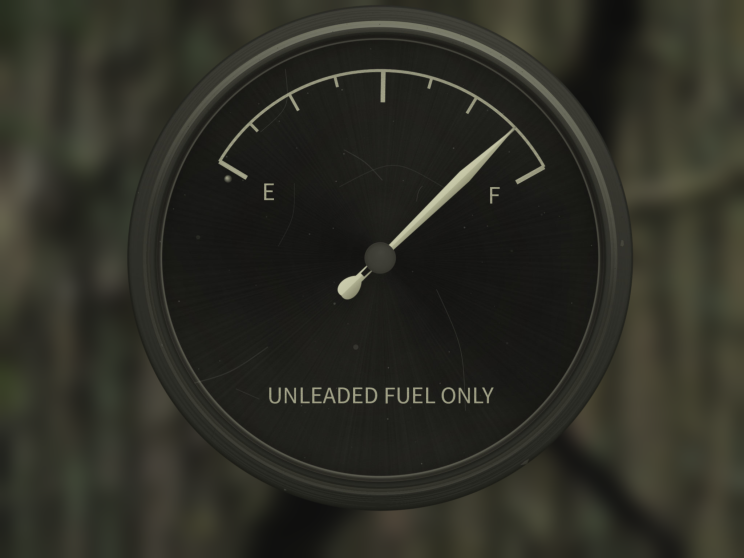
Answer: value=0.875
